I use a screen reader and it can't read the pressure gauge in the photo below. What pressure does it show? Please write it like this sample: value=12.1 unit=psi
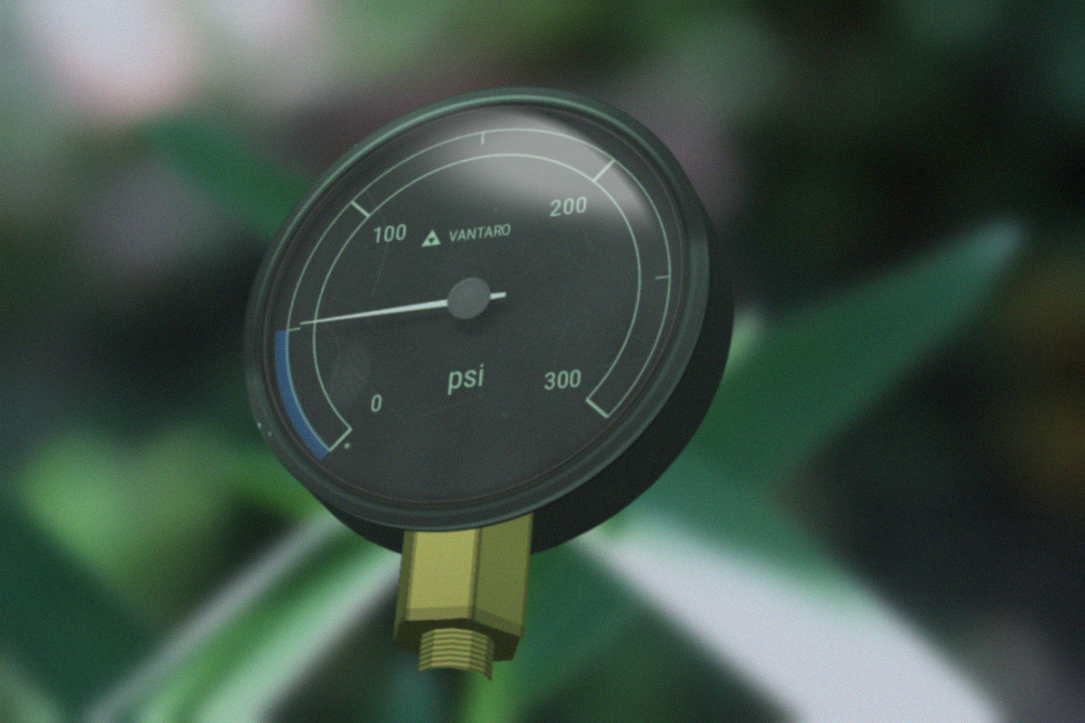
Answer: value=50 unit=psi
